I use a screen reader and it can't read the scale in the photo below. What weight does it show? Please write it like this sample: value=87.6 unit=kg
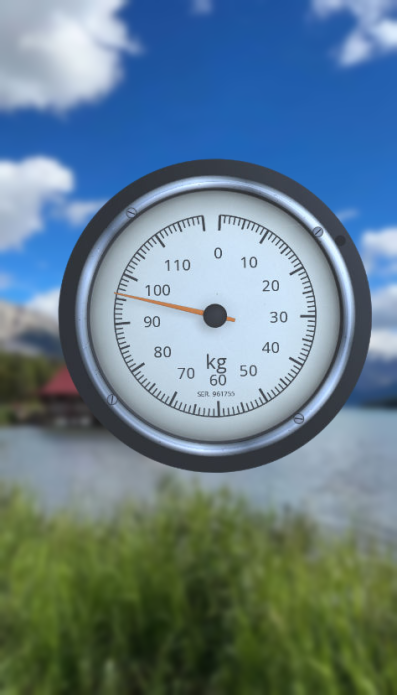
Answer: value=96 unit=kg
